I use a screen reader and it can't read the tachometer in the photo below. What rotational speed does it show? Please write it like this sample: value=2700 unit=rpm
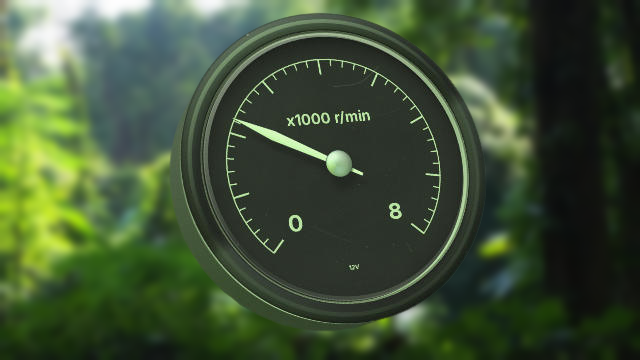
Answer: value=2200 unit=rpm
